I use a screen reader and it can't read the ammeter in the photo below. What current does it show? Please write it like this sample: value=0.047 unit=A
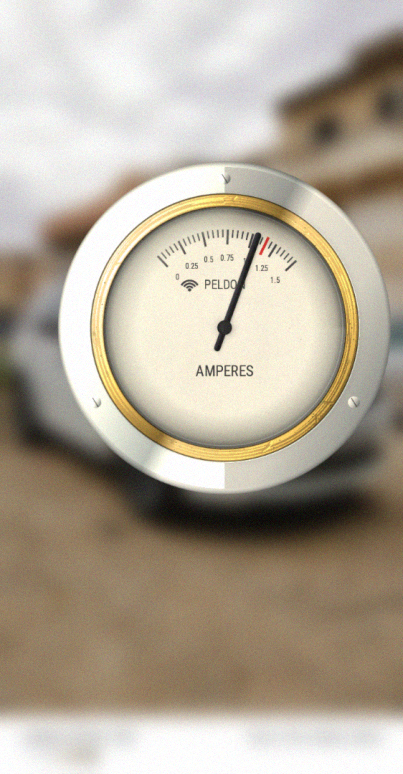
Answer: value=1.05 unit=A
